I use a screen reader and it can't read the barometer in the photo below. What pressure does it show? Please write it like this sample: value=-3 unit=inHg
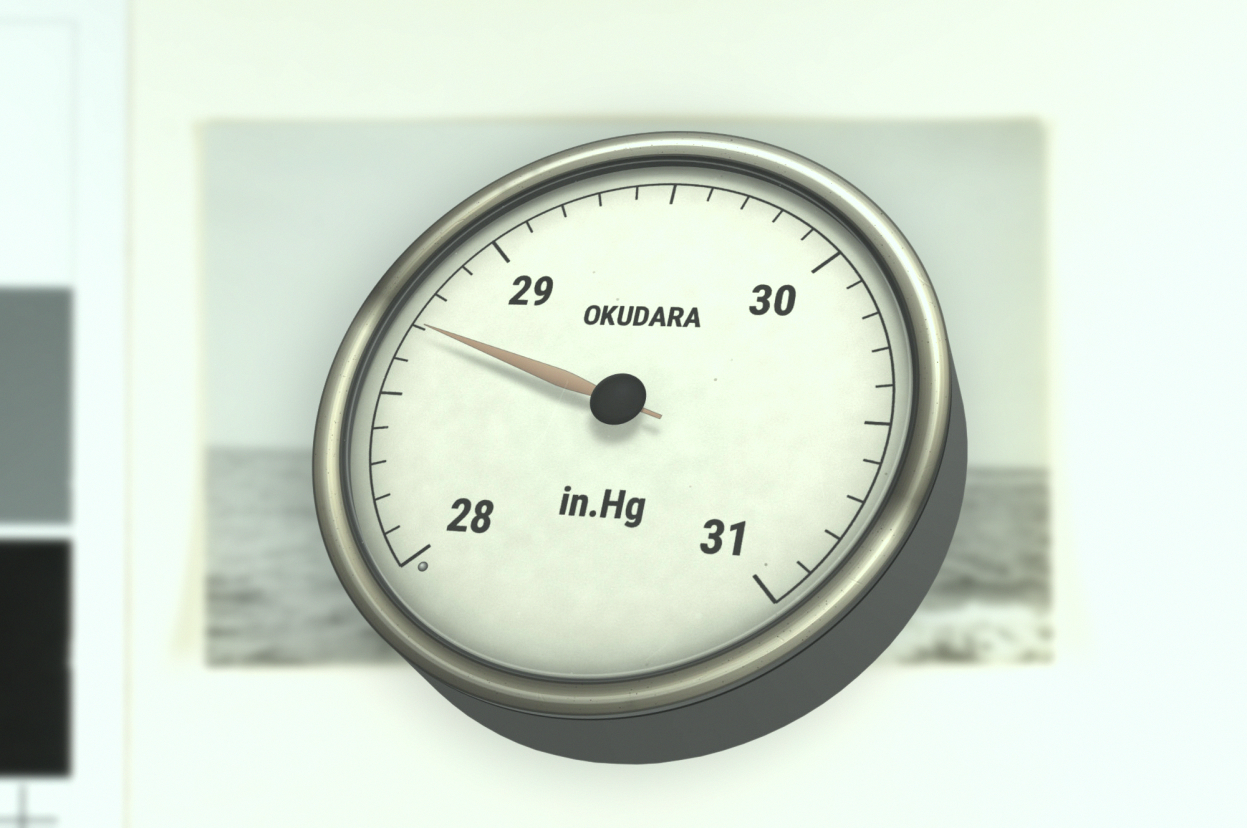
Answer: value=28.7 unit=inHg
